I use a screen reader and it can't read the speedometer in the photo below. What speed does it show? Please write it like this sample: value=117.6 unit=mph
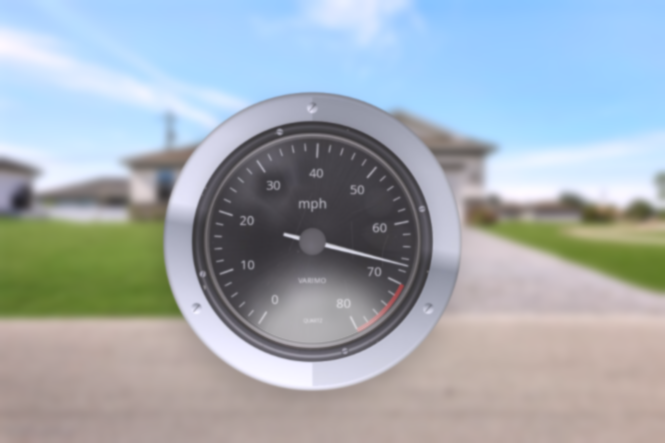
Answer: value=67 unit=mph
